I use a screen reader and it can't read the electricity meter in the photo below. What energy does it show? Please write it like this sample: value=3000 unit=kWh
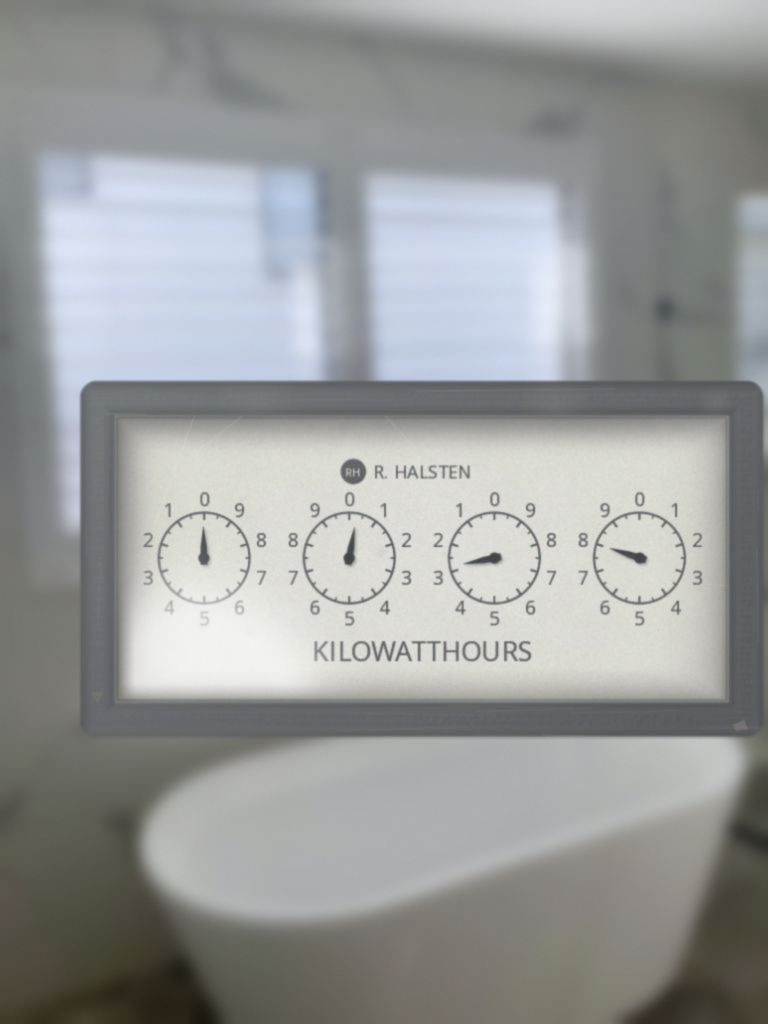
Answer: value=28 unit=kWh
